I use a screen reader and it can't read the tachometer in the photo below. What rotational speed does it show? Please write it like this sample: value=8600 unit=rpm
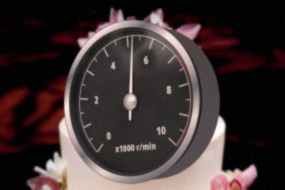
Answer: value=5250 unit=rpm
